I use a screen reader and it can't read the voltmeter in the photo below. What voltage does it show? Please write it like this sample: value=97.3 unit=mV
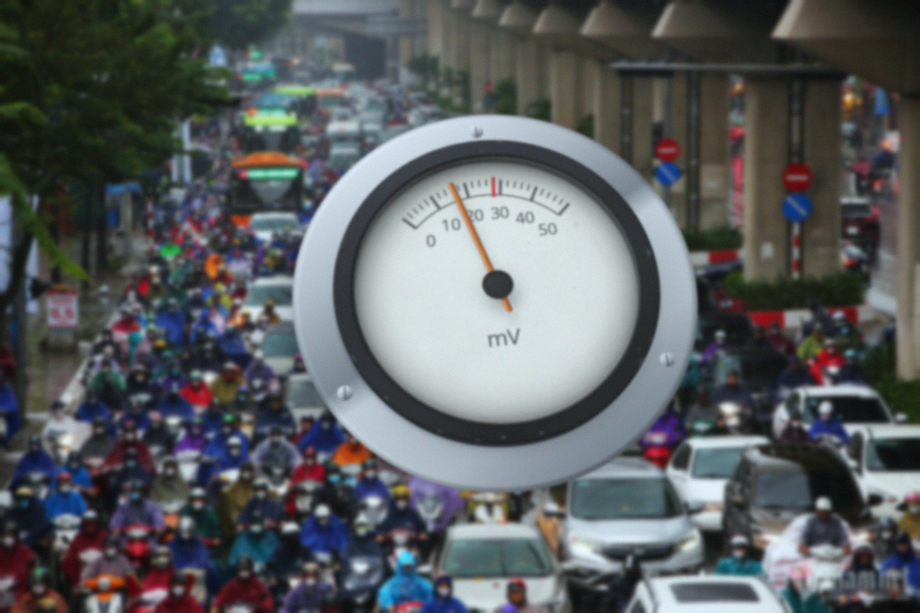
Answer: value=16 unit=mV
